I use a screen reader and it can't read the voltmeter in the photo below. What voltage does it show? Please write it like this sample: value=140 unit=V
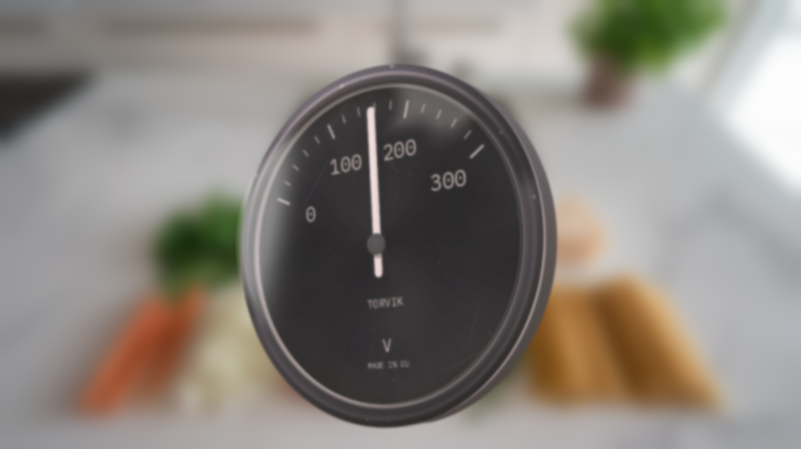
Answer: value=160 unit=V
